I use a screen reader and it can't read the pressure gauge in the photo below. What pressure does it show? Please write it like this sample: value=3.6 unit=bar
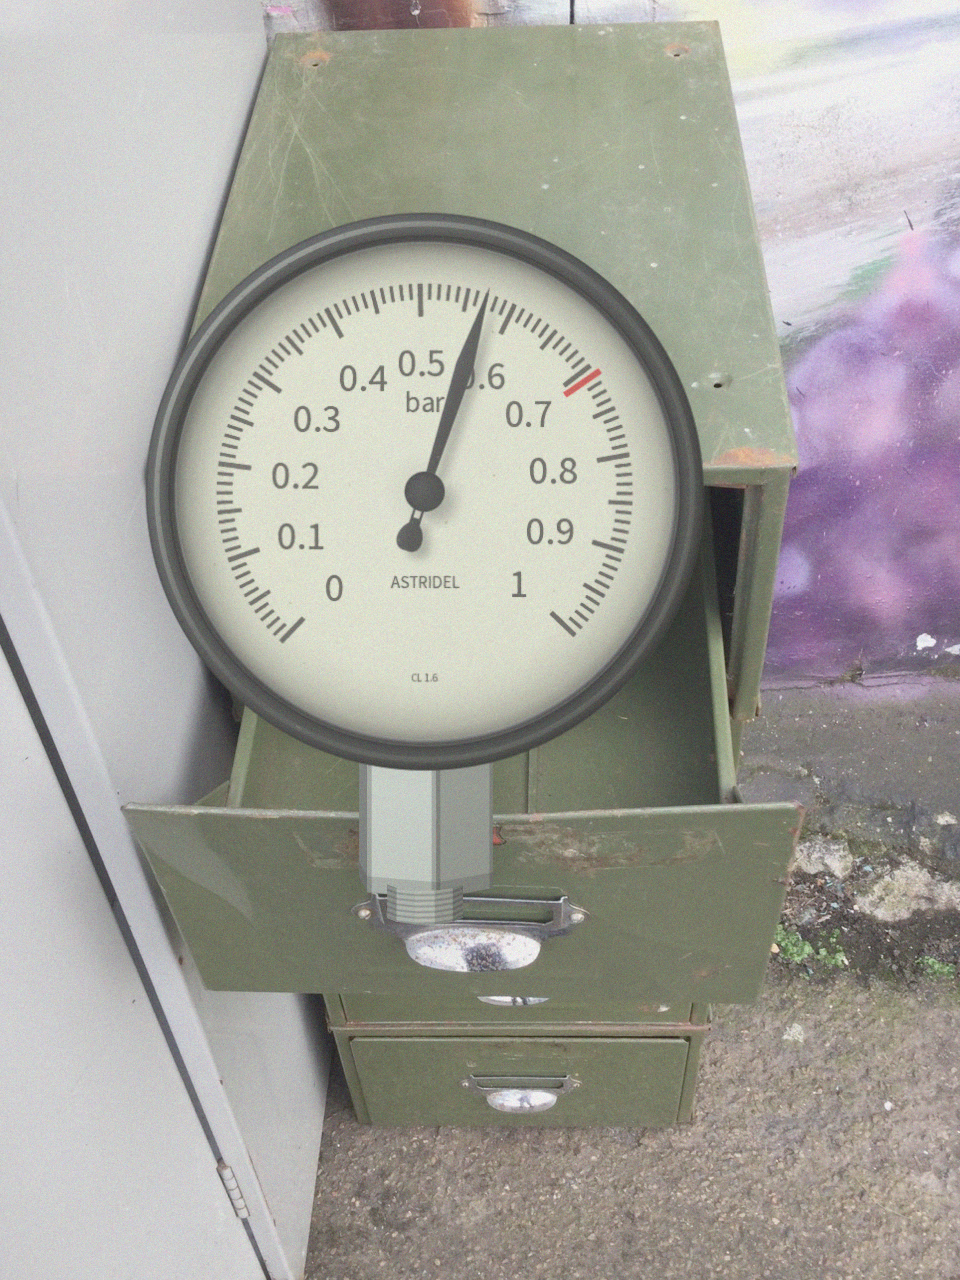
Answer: value=0.57 unit=bar
